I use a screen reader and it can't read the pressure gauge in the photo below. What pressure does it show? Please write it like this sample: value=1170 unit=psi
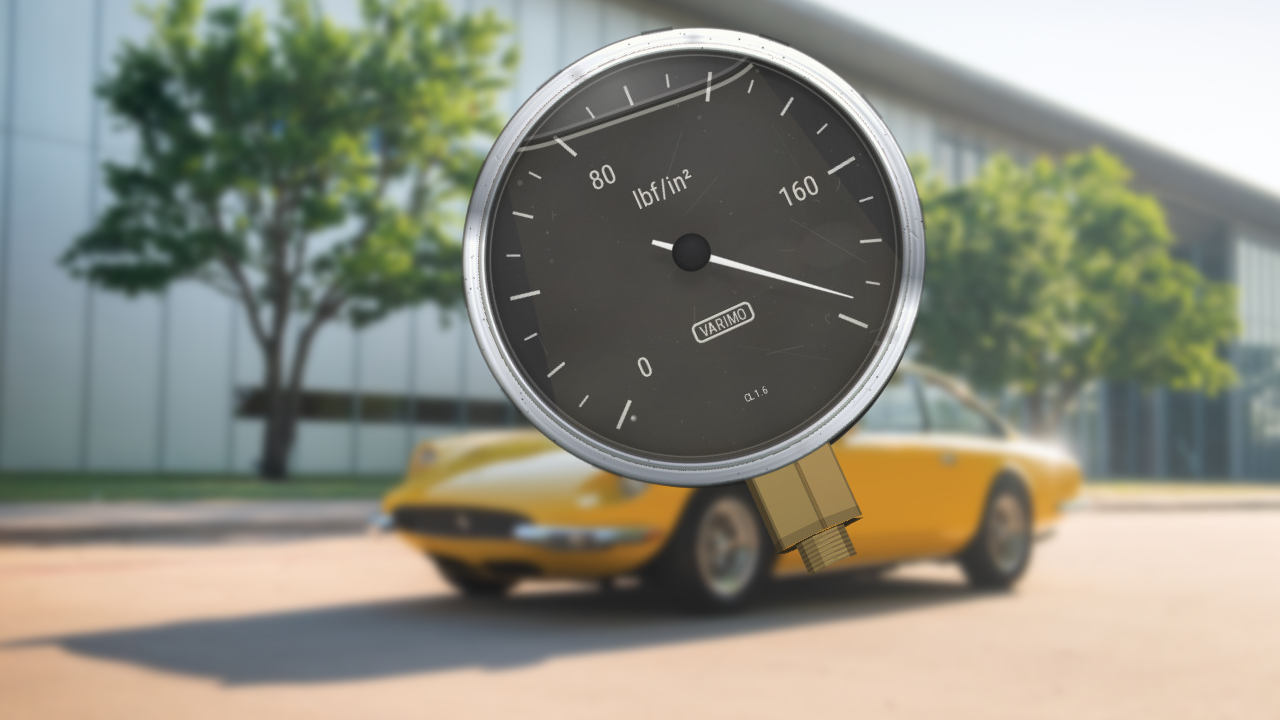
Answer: value=195 unit=psi
